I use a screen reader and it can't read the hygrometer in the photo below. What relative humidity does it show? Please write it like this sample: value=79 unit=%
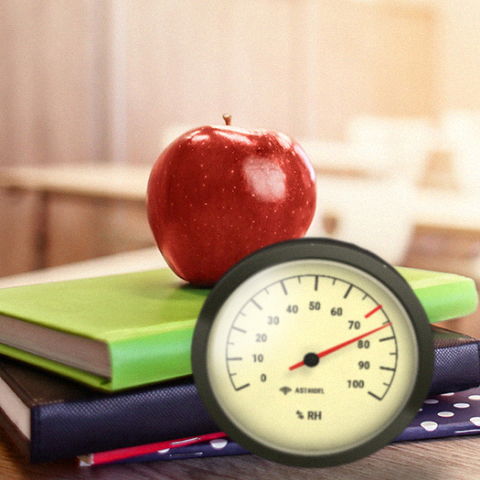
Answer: value=75 unit=%
